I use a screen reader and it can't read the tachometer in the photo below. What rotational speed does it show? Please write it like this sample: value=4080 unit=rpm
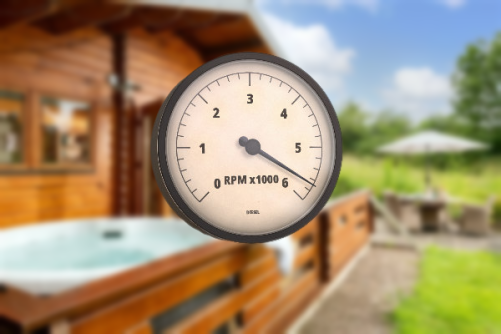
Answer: value=5700 unit=rpm
